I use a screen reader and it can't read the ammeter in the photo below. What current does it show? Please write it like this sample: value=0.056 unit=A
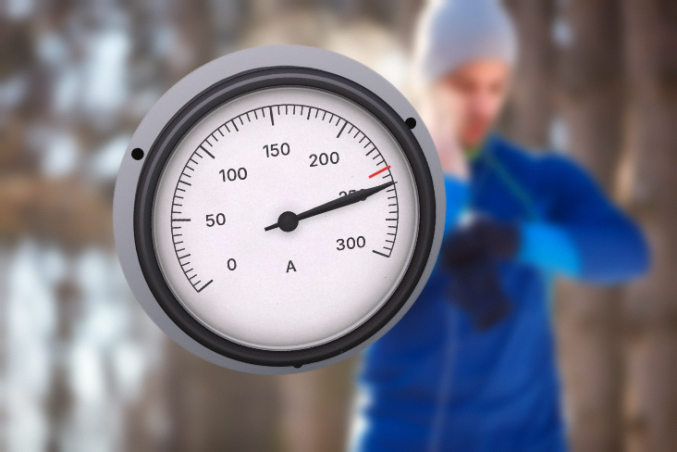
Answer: value=250 unit=A
